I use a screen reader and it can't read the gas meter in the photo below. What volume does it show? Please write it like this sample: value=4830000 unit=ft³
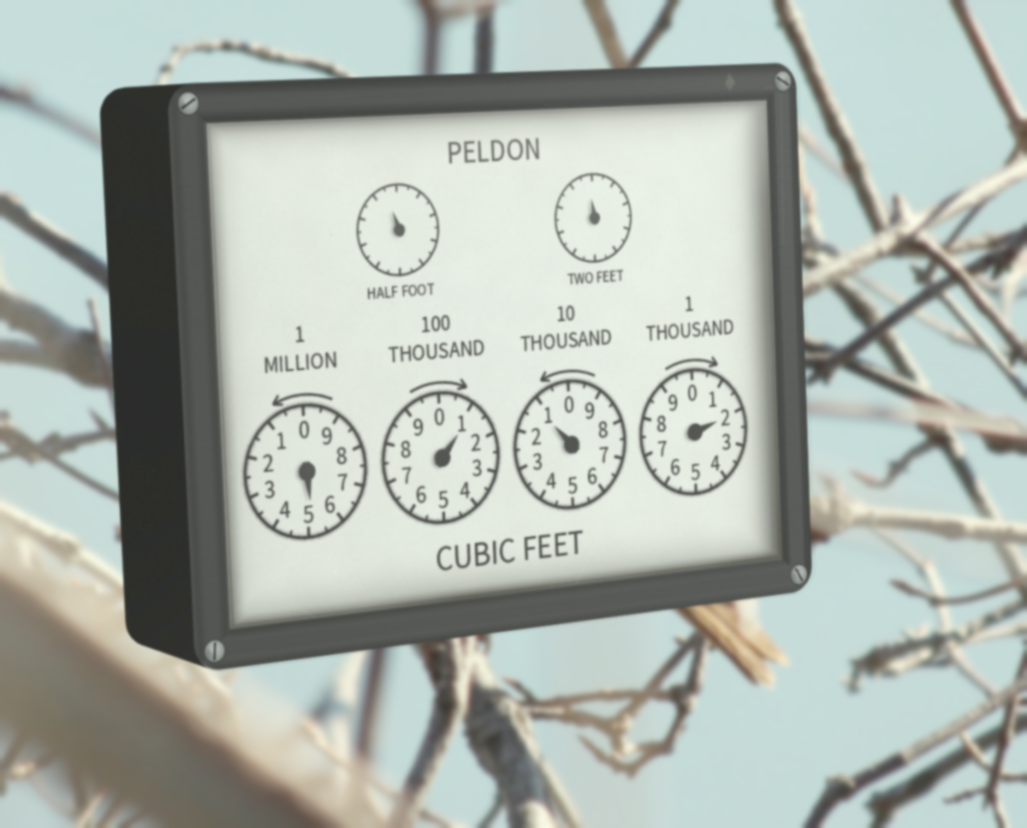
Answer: value=511200 unit=ft³
